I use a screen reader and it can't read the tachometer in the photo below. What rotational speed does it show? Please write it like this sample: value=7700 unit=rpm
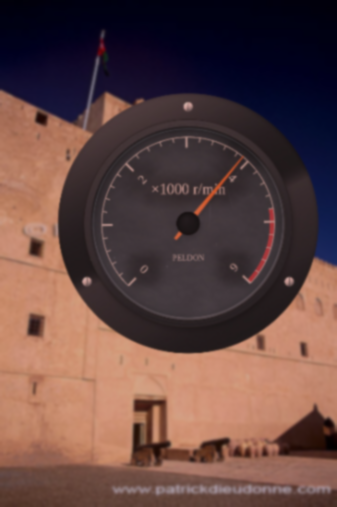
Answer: value=3900 unit=rpm
